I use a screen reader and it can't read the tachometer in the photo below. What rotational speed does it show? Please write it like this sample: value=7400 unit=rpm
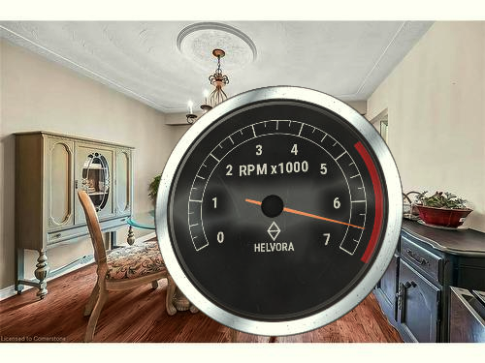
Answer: value=6500 unit=rpm
